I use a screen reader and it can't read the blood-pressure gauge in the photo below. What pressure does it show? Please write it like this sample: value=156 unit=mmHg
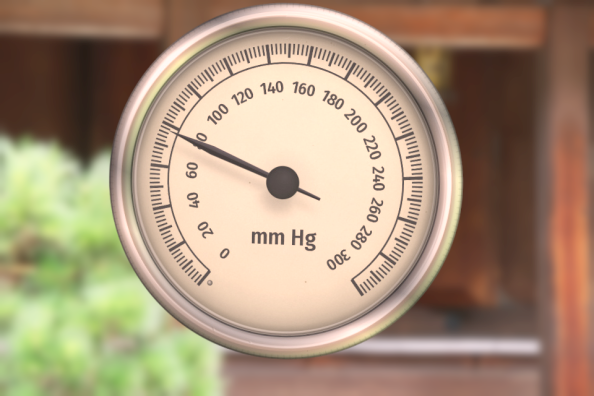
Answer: value=78 unit=mmHg
